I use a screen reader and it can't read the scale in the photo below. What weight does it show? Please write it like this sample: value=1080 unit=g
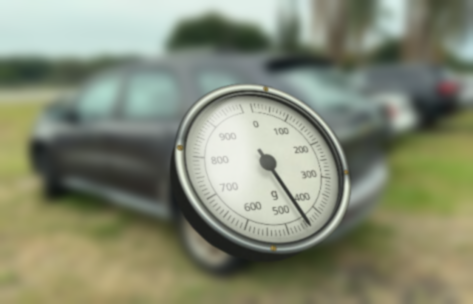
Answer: value=450 unit=g
